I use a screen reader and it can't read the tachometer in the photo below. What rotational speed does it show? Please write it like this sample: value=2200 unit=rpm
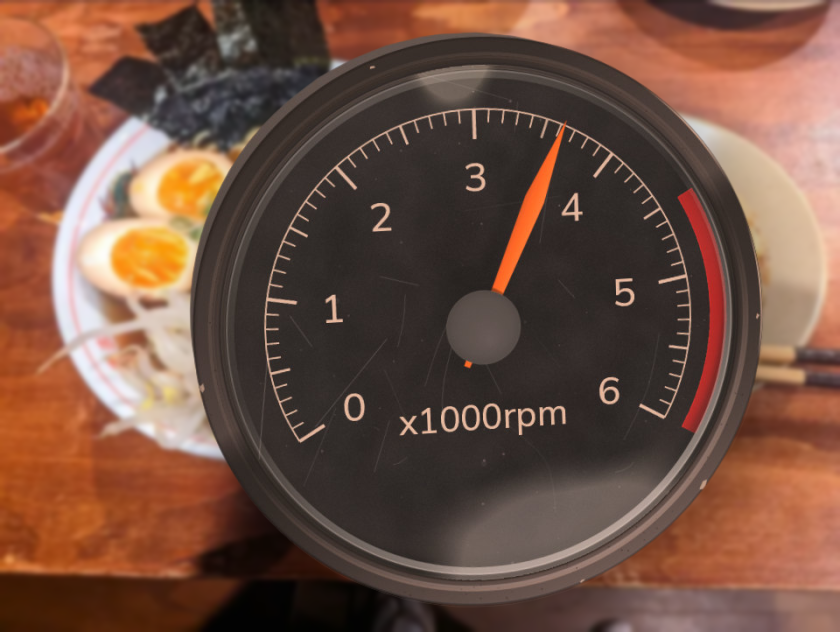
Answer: value=3600 unit=rpm
